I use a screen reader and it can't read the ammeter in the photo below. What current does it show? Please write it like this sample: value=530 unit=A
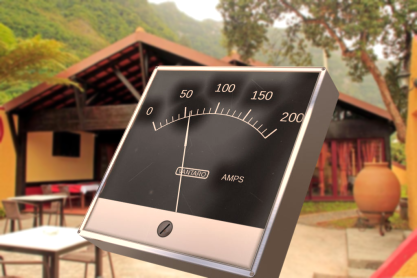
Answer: value=60 unit=A
